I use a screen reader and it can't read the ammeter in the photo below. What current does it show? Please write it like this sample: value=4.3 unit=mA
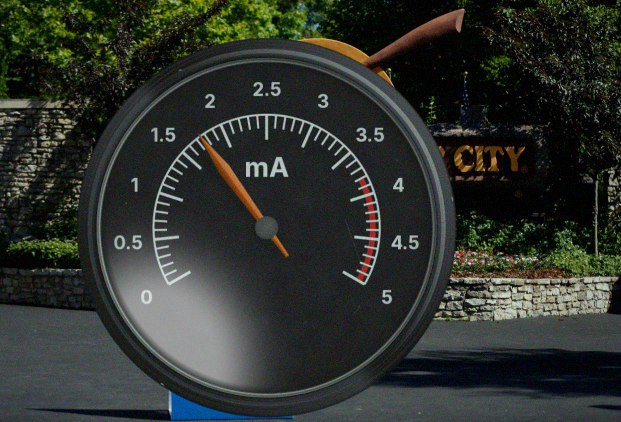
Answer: value=1.75 unit=mA
